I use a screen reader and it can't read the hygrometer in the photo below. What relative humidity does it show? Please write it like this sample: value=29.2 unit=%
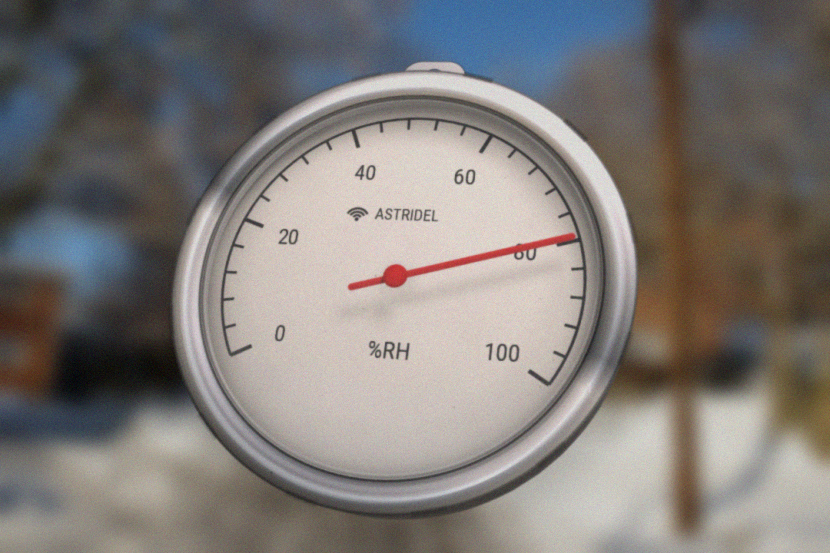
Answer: value=80 unit=%
